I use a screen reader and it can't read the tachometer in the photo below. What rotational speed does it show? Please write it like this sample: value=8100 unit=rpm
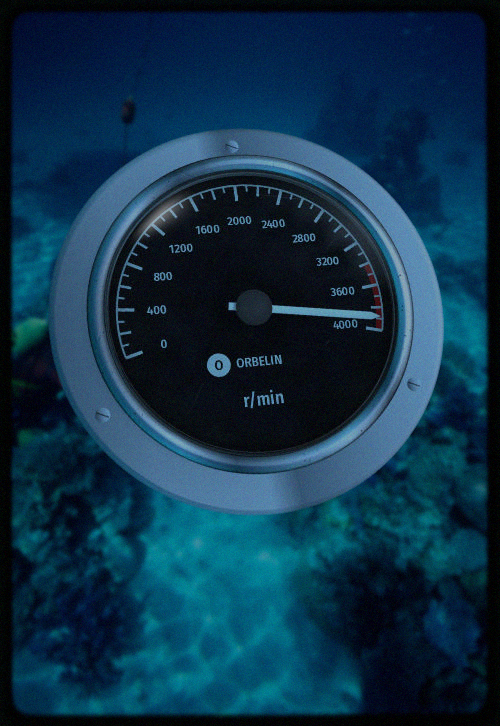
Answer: value=3900 unit=rpm
